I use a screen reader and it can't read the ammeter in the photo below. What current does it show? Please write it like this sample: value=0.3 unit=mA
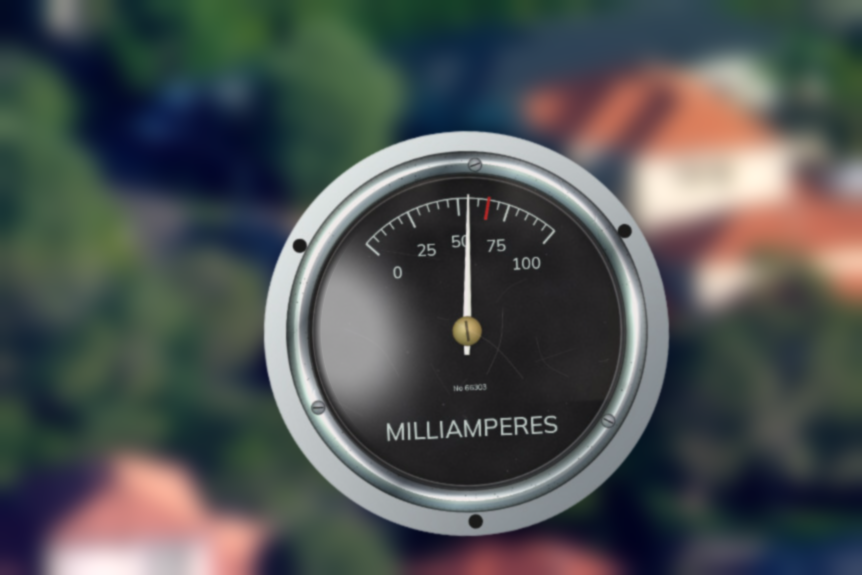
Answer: value=55 unit=mA
